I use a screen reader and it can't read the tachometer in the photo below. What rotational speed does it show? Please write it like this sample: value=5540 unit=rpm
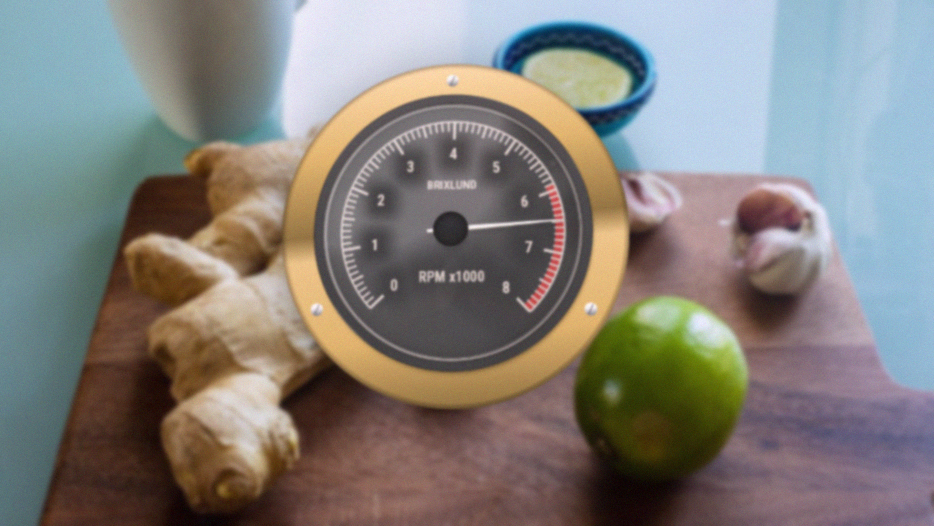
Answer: value=6500 unit=rpm
